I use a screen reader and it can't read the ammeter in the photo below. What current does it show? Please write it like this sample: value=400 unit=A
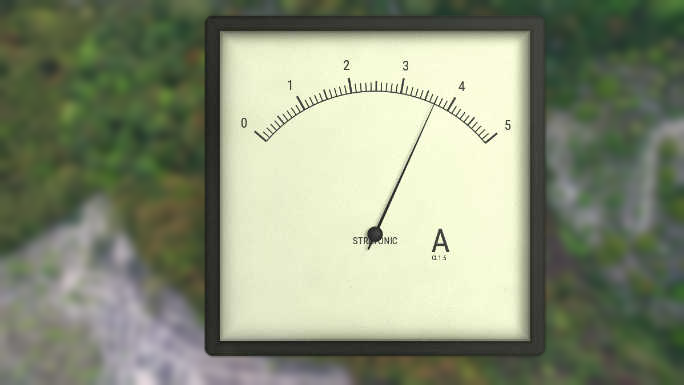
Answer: value=3.7 unit=A
